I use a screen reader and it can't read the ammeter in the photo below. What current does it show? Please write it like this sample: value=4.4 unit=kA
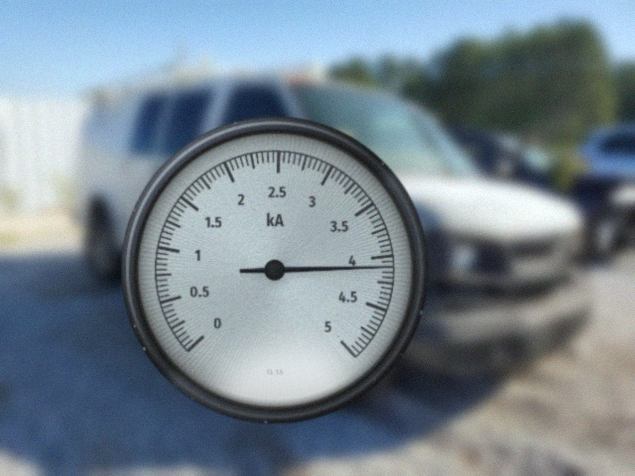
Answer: value=4.1 unit=kA
